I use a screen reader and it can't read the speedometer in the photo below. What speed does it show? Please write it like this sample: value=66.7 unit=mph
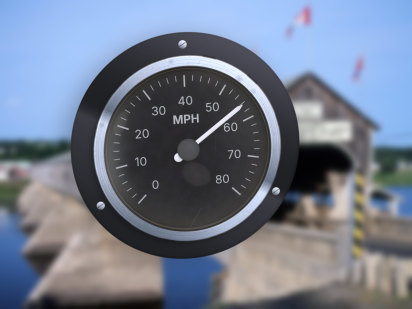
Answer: value=56 unit=mph
